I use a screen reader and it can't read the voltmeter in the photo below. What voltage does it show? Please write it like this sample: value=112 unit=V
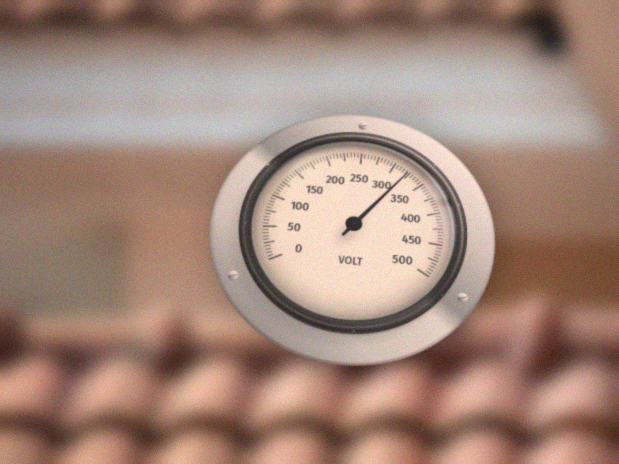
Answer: value=325 unit=V
